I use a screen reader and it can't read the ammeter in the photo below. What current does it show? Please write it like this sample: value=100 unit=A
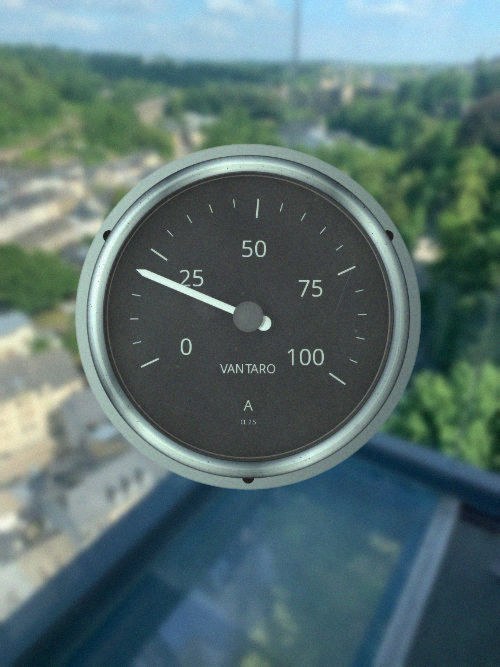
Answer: value=20 unit=A
